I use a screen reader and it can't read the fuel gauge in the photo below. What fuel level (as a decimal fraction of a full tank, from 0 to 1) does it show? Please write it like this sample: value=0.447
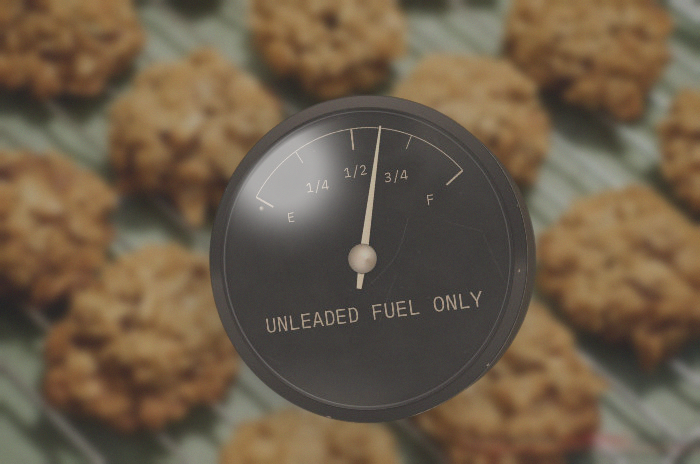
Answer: value=0.625
